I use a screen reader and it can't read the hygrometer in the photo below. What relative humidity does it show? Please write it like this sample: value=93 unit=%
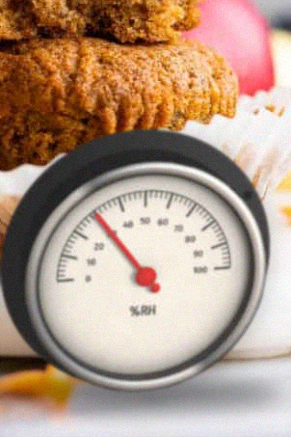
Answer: value=30 unit=%
